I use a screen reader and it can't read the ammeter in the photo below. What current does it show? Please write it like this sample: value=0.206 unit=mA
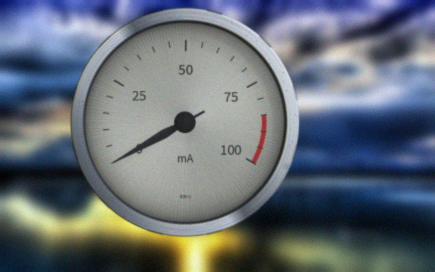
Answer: value=0 unit=mA
